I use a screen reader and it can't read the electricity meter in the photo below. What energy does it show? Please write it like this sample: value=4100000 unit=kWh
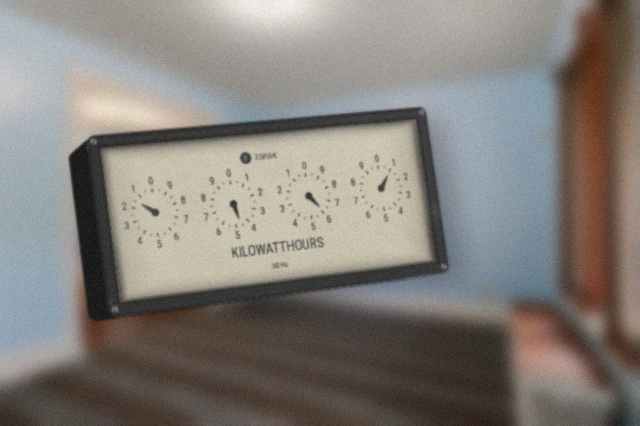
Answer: value=1461 unit=kWh
